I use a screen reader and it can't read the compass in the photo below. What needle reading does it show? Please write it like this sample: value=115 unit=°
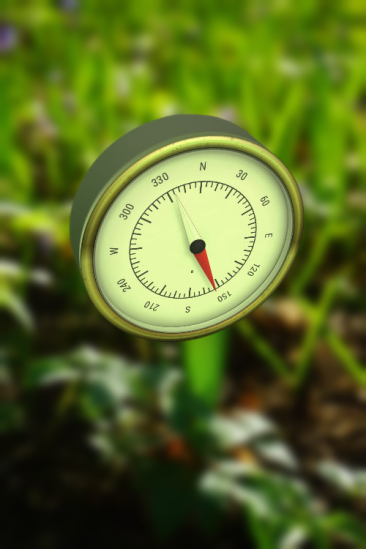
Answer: value=155 unit=°
